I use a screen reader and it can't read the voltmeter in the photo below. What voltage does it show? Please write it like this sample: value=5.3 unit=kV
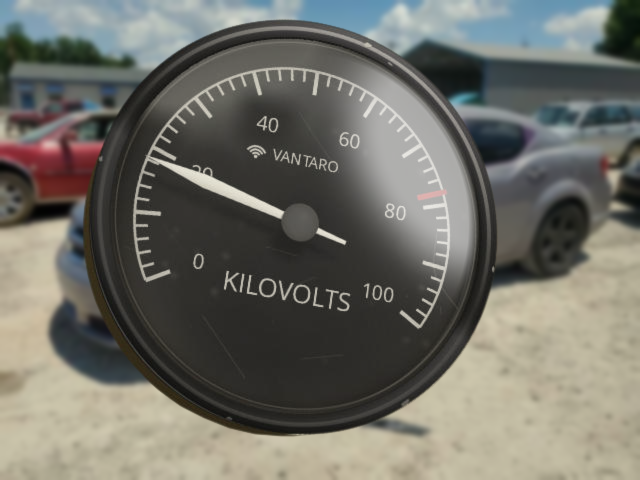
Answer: value=18 unit=kV
